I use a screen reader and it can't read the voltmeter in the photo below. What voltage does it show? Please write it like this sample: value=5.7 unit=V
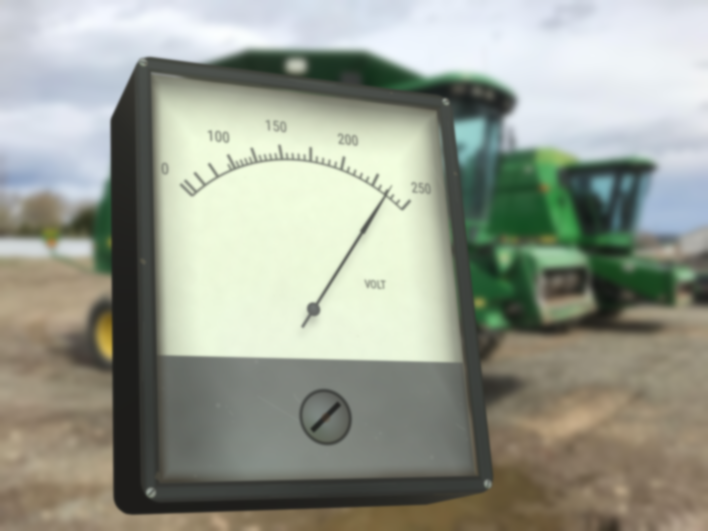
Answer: value=235 unit=V
